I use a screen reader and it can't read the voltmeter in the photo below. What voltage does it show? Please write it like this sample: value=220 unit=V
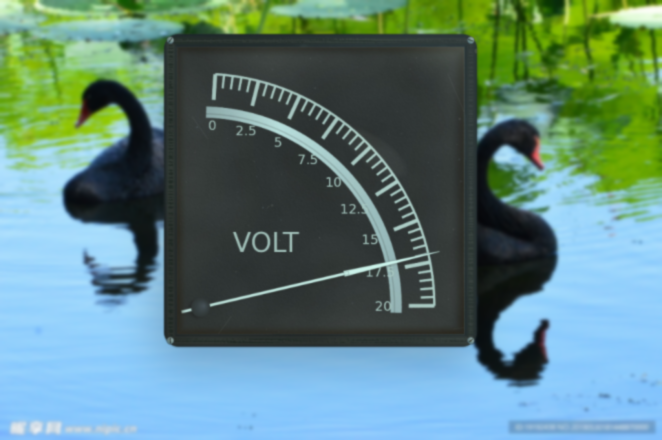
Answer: value=17 unit=V
